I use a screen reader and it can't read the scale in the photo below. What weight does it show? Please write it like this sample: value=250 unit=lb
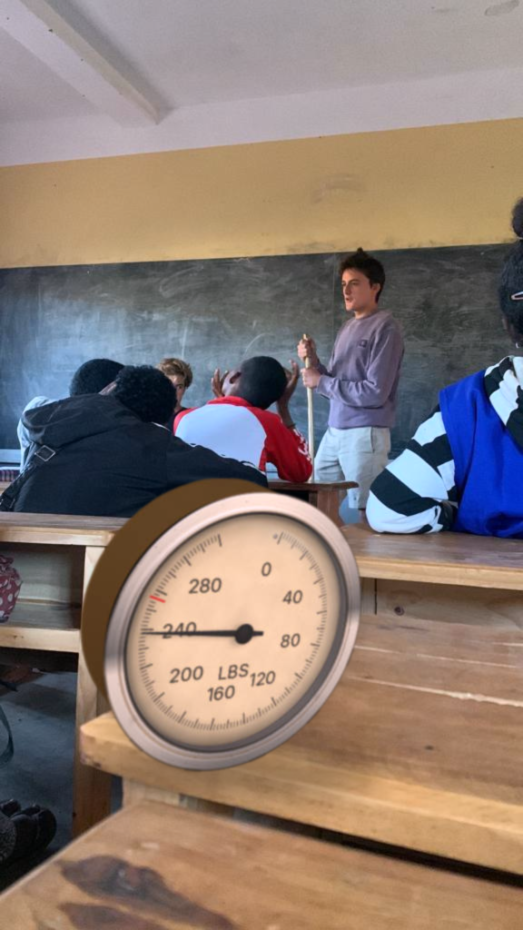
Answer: value=240 unit=lb
